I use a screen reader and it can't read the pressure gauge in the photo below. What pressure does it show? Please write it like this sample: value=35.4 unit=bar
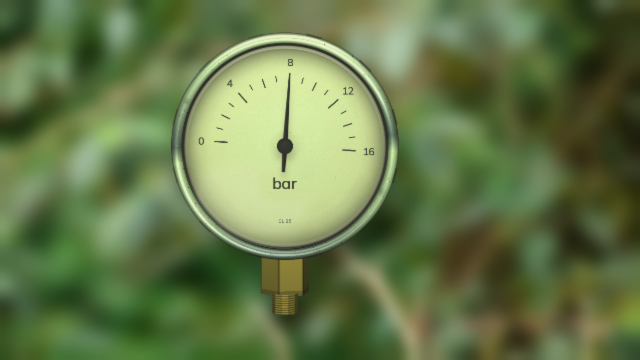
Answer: value=8 unit=bar
